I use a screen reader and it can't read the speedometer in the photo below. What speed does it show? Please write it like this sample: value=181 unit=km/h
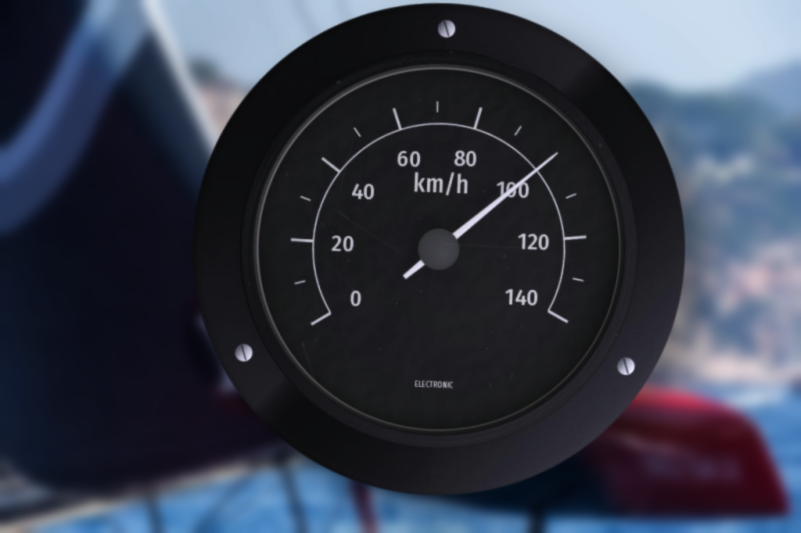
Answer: value=100 unit=km/h
